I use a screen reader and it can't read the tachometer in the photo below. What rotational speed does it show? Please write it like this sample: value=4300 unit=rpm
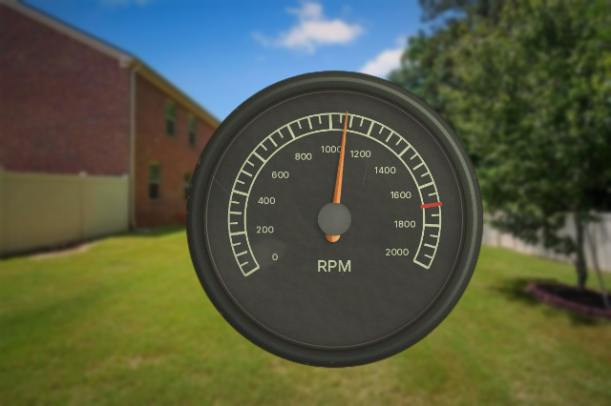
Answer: value=1075 unit=rpm
